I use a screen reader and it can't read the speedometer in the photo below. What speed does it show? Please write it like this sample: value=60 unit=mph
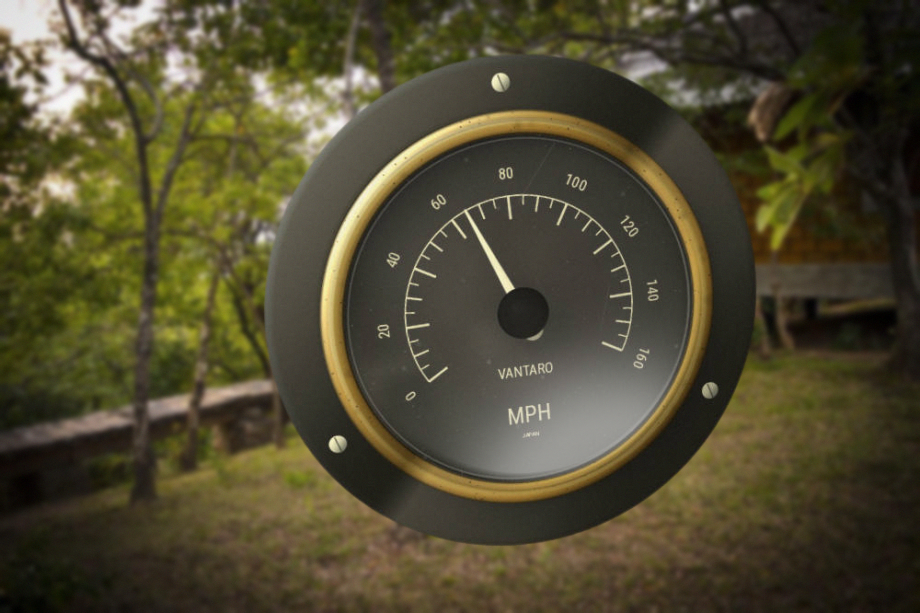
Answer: value=65 unit=mph
